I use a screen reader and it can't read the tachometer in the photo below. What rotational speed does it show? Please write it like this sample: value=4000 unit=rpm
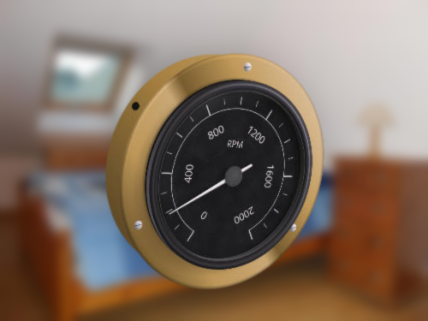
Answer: value=200 unit=rpm
